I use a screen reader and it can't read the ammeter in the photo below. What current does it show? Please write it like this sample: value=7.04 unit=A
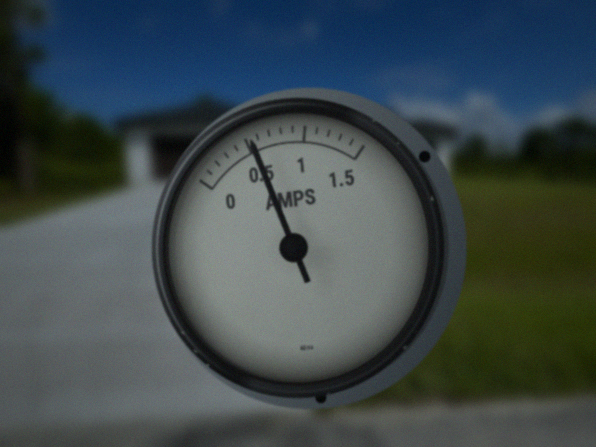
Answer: value=0.55 unit=A
